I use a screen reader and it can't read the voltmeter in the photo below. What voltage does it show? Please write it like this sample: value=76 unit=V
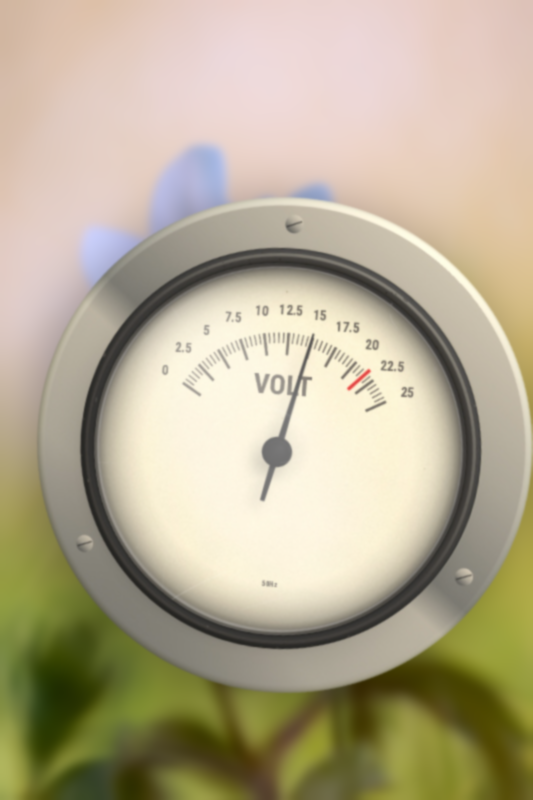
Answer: value=15 unit=V
